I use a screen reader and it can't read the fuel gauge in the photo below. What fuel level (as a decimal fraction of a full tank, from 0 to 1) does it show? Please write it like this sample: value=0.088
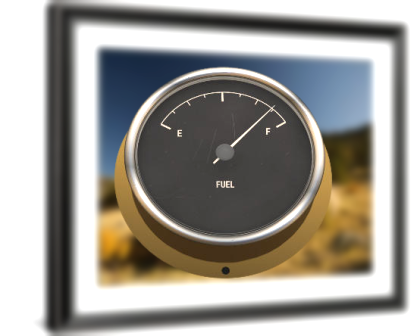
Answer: value=0.875
